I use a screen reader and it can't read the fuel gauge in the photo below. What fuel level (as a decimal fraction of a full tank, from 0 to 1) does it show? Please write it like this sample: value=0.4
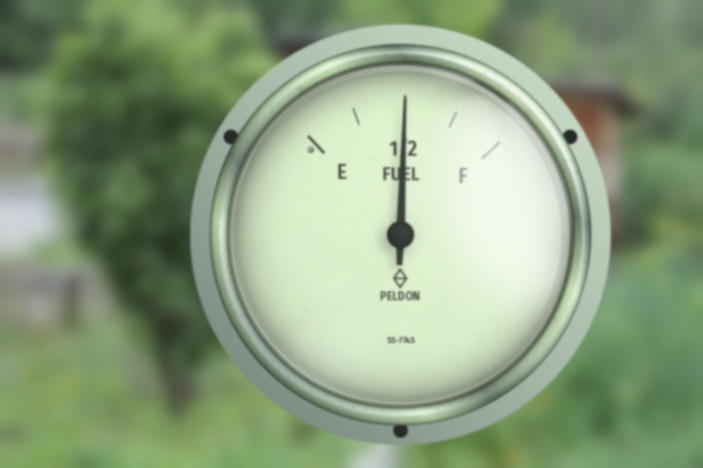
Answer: value=0.5
